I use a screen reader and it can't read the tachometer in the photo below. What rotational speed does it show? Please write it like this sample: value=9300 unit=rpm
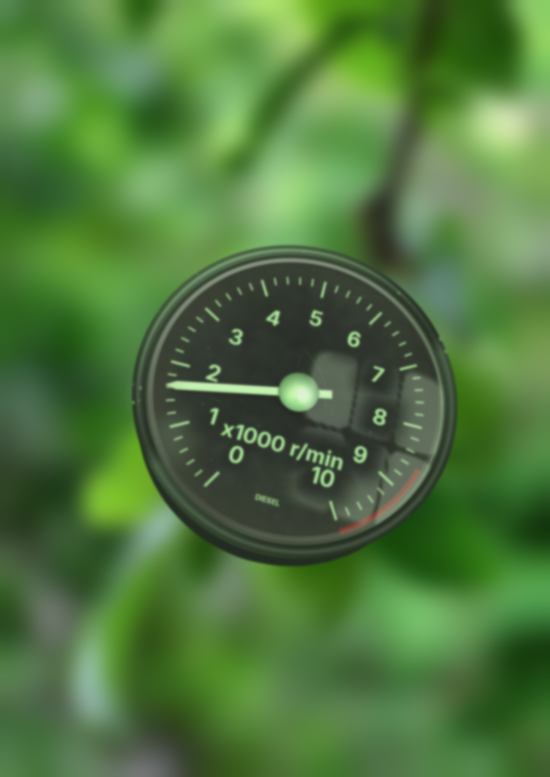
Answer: value=1600 unit=rpm
